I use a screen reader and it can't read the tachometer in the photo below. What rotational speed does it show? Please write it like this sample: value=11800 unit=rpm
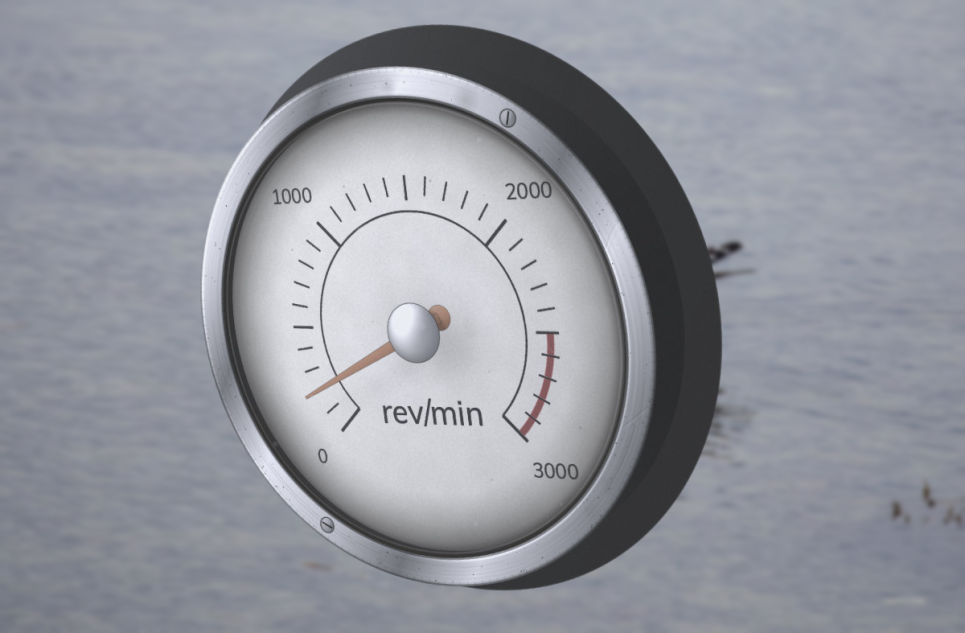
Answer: value=200 unit=rpm
